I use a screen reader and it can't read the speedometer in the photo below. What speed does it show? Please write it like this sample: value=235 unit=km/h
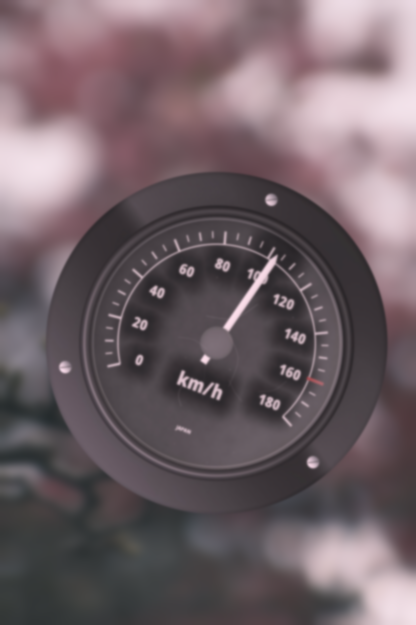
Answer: value=102.5 unit=km/h
